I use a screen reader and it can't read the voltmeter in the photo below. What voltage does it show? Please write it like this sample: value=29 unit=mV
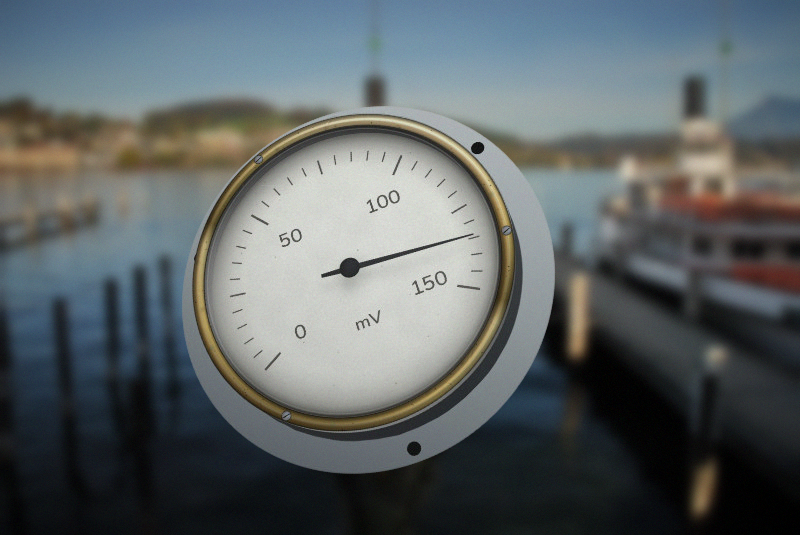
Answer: value=135 unit=mV
